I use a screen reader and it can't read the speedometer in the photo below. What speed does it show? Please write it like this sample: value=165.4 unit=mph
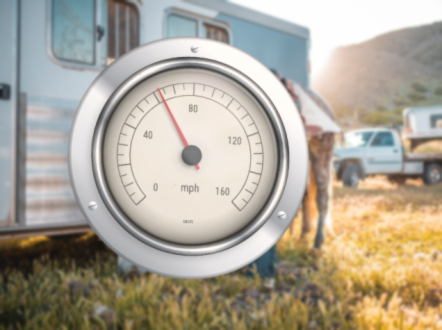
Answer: value=62.5 unit=mph
